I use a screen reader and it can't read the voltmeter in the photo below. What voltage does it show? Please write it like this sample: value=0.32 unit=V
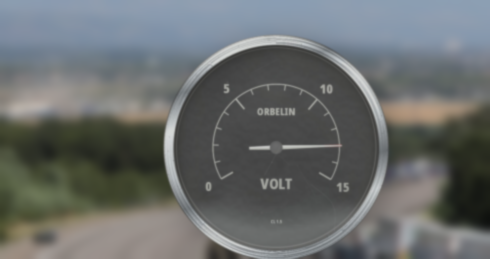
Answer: value=13 unit=V
